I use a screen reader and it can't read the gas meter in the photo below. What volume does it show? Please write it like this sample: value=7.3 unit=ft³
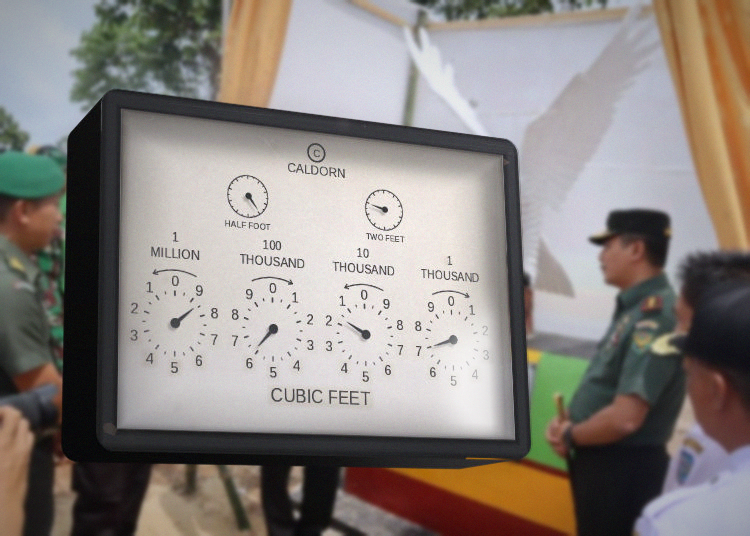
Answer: value=861700 unit=ft³
